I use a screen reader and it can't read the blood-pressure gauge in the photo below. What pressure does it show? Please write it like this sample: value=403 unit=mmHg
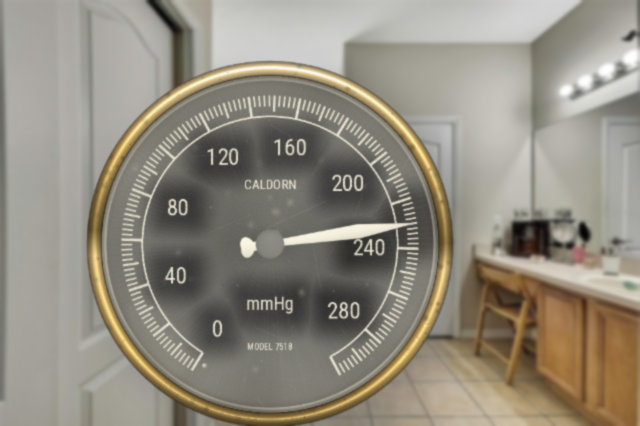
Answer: value=230 unit=mmHg
